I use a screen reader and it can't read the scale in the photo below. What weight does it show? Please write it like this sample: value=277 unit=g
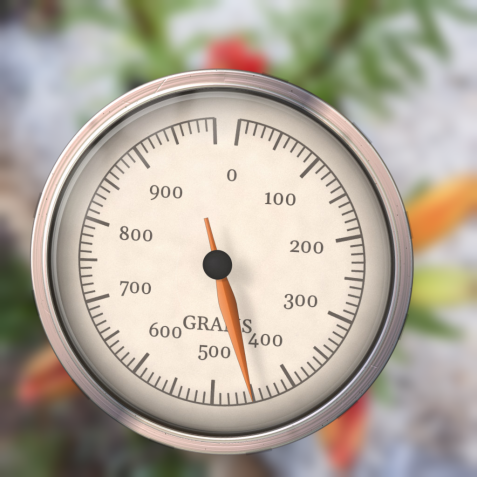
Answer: value=450 unit=g
